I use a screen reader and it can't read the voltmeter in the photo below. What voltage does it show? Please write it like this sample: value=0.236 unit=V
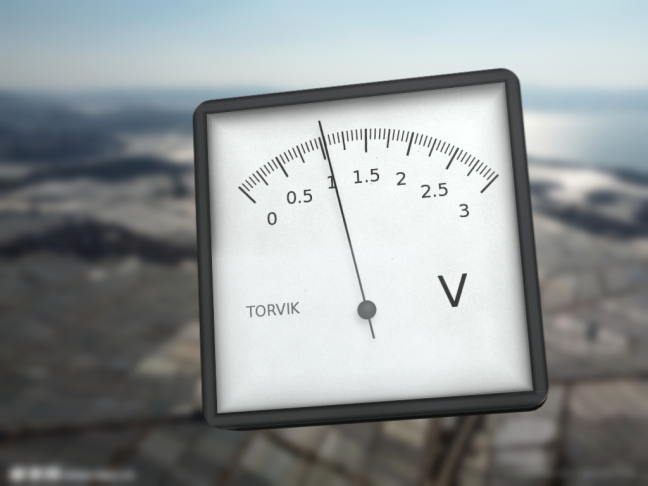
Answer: value=1.05 unit=V
